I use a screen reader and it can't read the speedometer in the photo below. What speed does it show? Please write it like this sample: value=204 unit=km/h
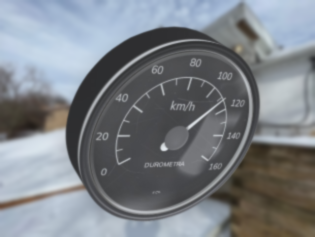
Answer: value=110 unit=km/h
